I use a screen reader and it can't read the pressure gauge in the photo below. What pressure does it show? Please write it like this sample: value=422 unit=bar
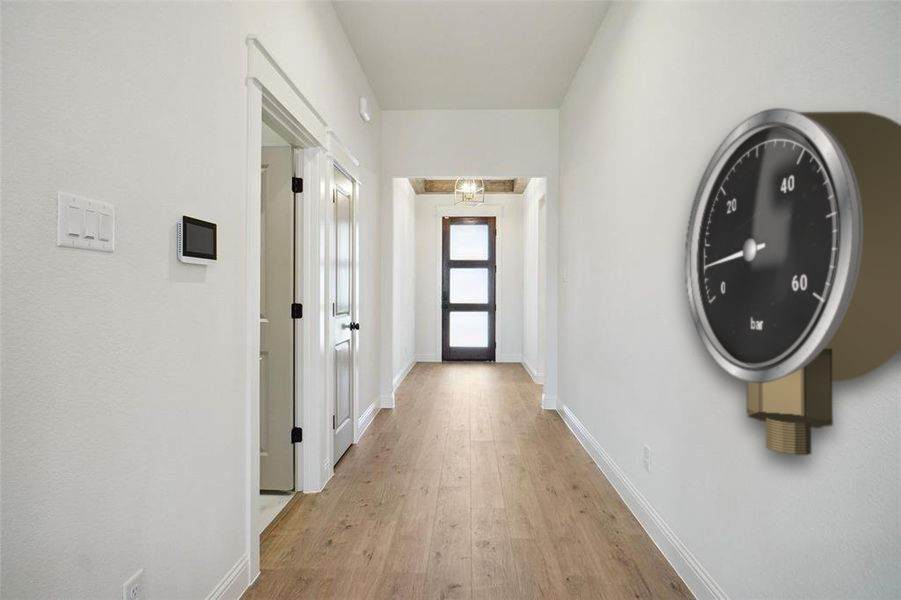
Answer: value=6 unit=bar
